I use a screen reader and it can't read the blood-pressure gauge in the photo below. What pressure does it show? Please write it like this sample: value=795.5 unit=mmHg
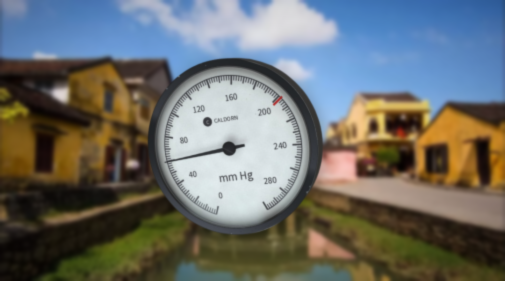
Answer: value=60 unit=mmHg
